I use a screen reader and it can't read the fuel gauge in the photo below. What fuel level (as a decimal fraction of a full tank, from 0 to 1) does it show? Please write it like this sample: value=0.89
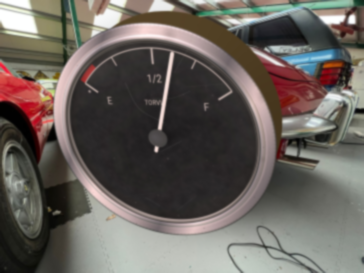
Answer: value=0.625
